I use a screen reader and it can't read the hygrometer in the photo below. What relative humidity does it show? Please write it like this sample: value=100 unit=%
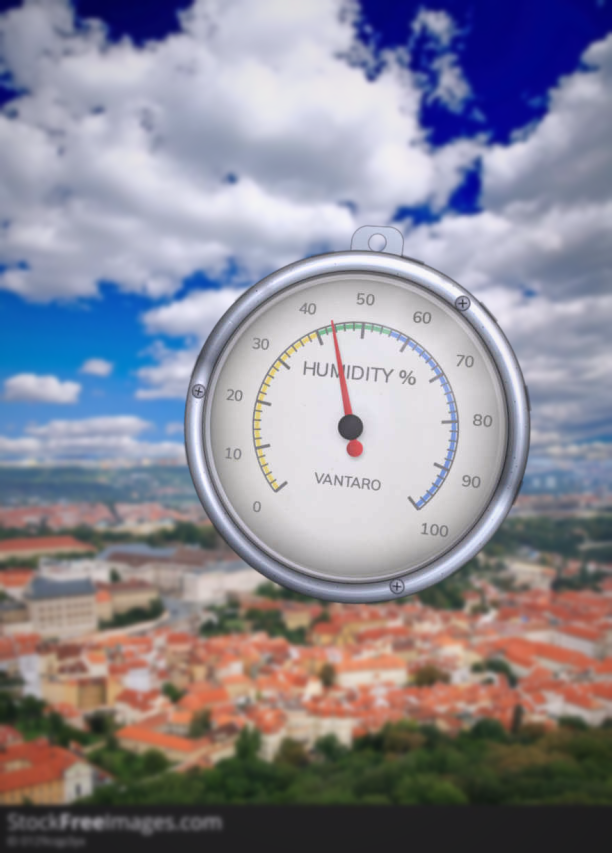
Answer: value=44 unit=%
